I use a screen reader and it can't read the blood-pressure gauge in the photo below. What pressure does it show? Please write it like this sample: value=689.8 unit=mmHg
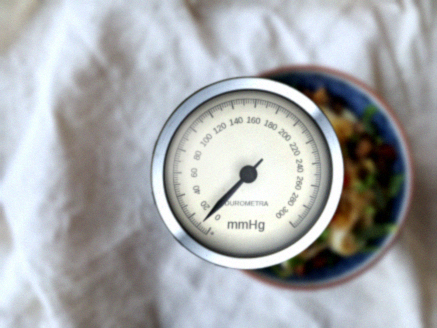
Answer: value=10 unit=mmHg
